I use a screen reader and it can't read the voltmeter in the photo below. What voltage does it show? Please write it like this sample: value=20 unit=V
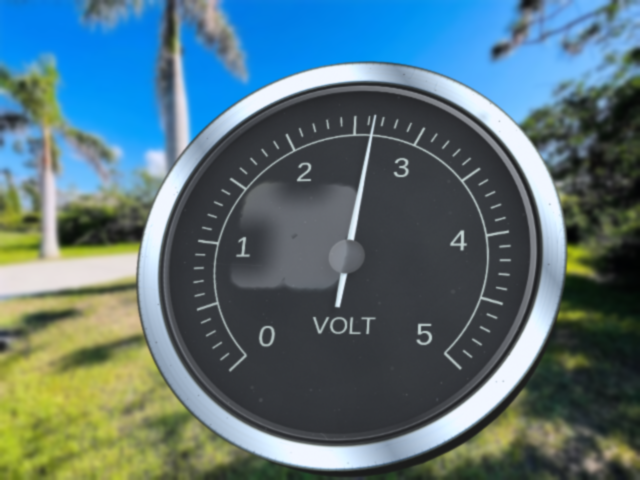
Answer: value=2.65 unit=V
